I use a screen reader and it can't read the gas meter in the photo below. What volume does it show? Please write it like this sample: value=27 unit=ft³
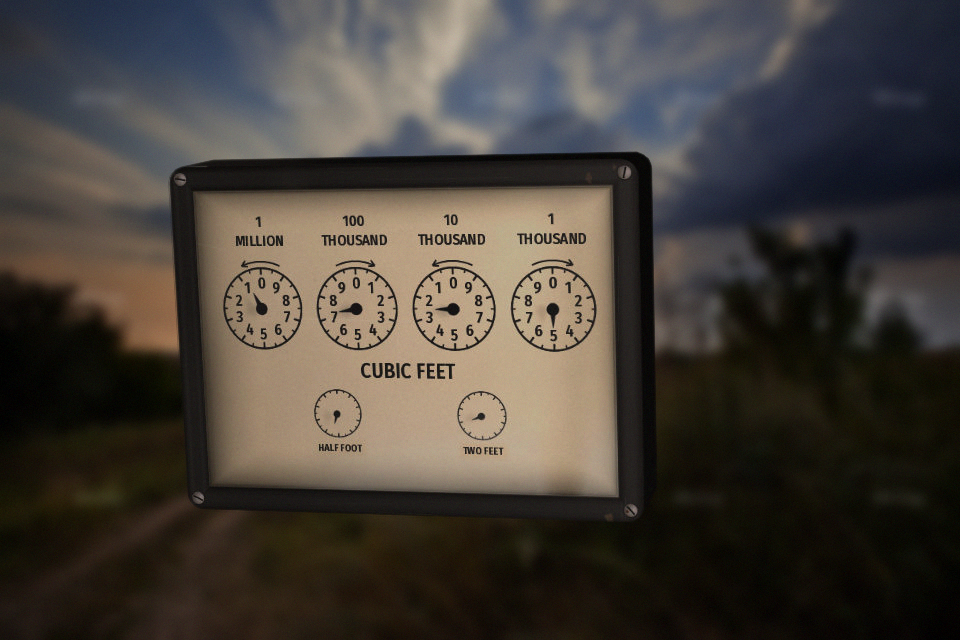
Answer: value=72500 unit=ft³
